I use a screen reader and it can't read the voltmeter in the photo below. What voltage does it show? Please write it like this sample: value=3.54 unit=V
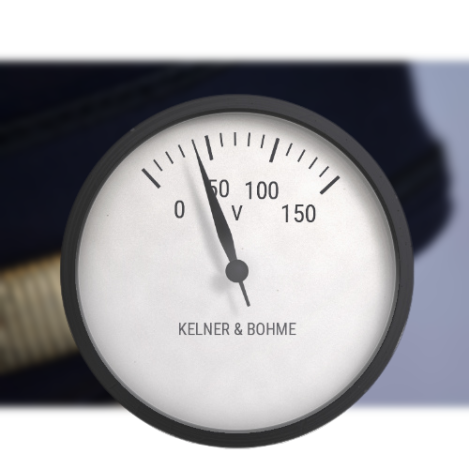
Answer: value=40 unit=V
